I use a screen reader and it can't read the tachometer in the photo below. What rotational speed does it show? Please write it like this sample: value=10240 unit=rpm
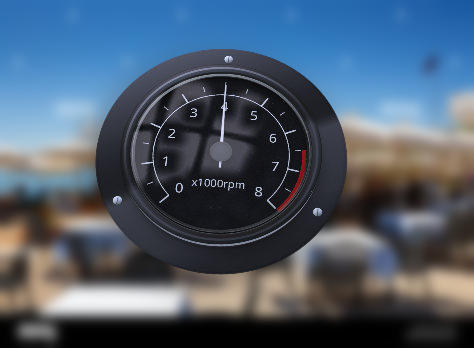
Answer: value=4000 unit=rpm
